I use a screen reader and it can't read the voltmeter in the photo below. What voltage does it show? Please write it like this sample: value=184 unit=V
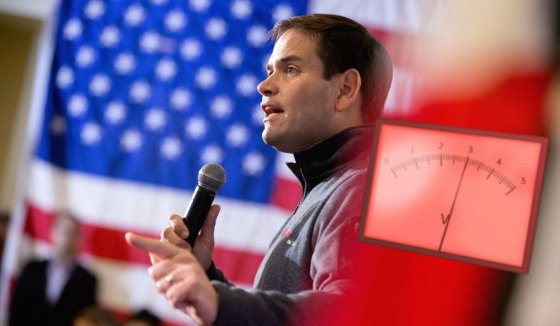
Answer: value=3 unit=V
